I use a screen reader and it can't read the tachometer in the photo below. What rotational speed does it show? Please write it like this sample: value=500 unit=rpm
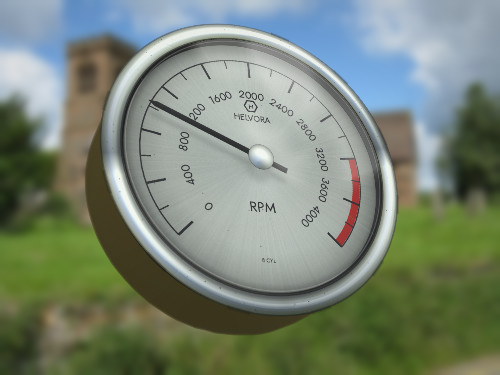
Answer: value=1000 unit=rpm
